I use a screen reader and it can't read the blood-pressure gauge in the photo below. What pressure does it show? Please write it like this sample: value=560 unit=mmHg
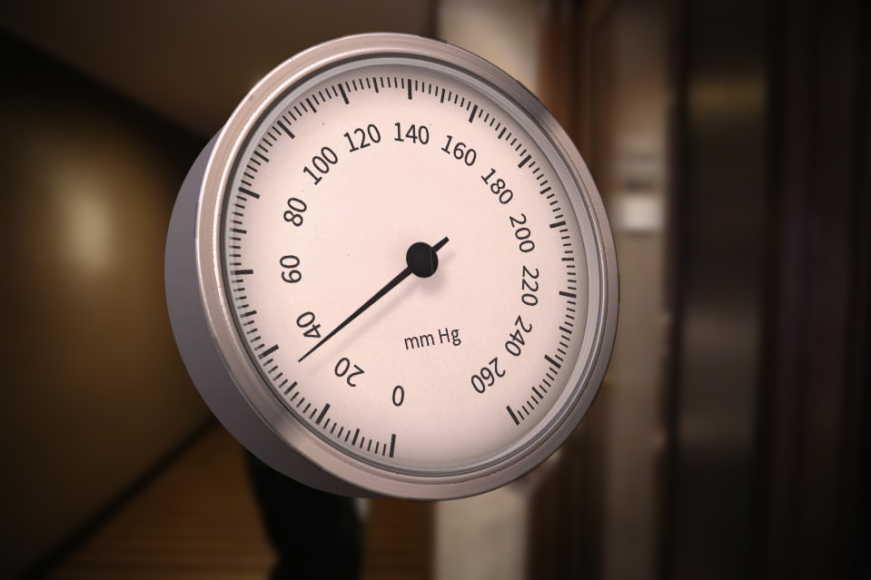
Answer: value=34 unit=mmHg
